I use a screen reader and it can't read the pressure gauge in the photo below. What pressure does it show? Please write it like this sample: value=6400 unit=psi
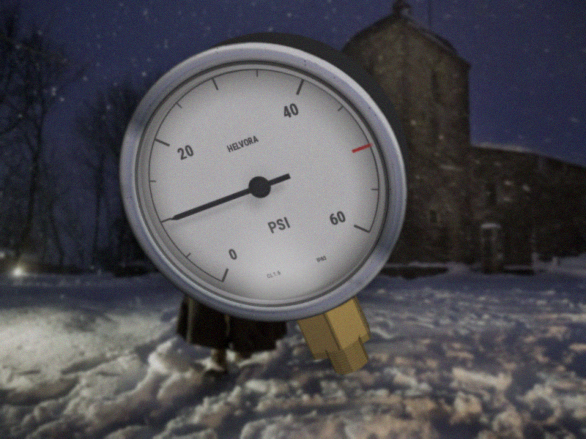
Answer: value=10 unit=psi
